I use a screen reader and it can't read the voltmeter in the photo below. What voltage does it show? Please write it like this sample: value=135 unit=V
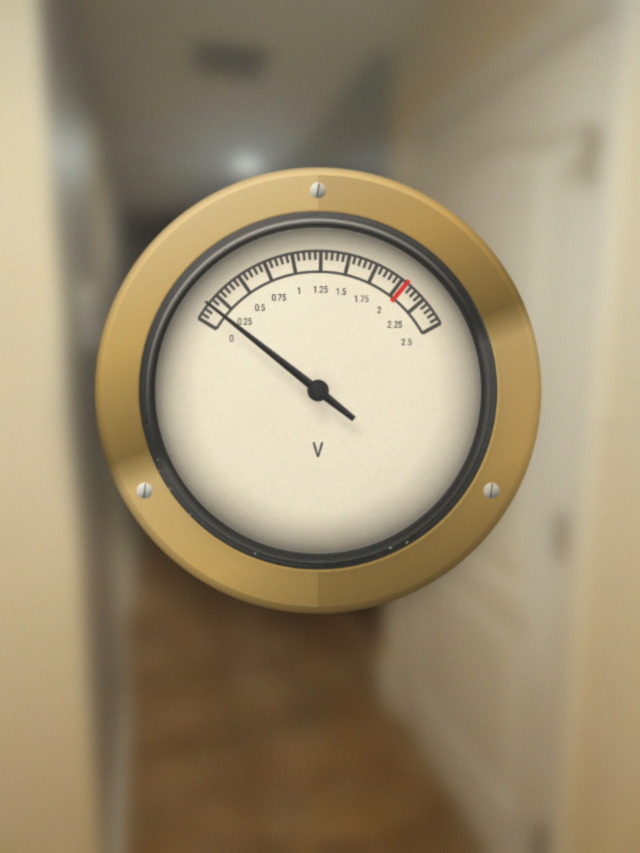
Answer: value=0.15 unit=V
